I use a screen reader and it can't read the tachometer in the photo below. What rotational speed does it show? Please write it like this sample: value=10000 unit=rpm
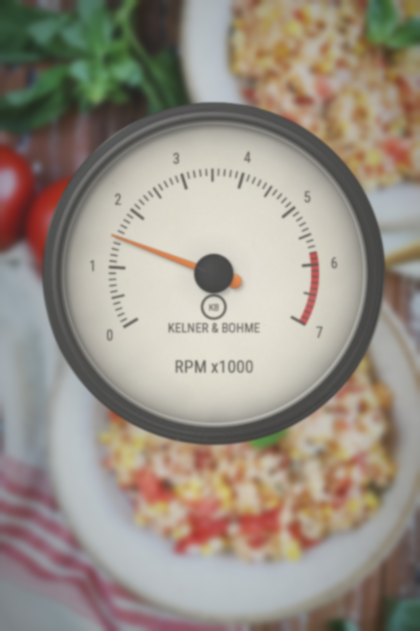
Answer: value=1500 unit=rpm
